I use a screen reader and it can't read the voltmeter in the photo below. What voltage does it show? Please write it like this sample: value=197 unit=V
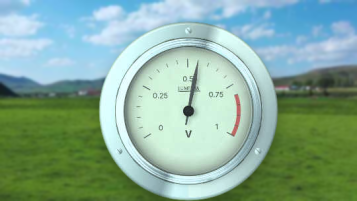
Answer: value=0.55 unit=V
